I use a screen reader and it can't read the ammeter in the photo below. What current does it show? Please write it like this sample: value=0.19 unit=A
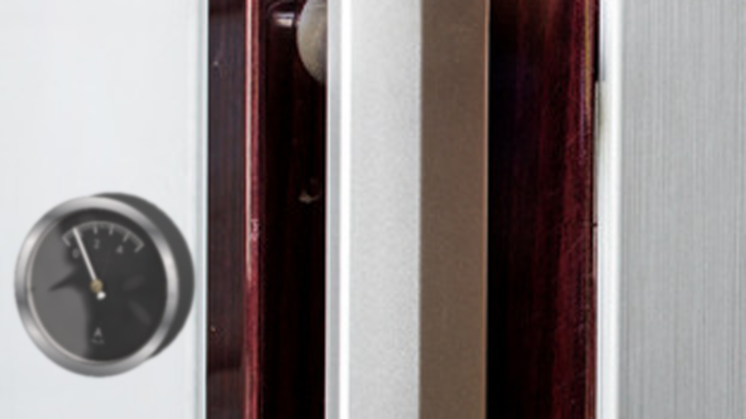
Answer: value=1 unit=A
